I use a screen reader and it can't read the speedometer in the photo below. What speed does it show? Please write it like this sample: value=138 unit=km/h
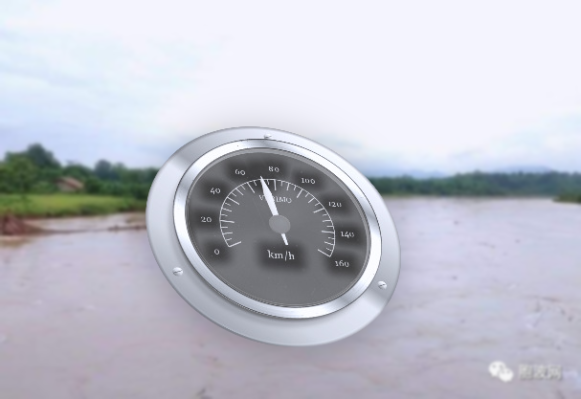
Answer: value=70 unit=km/h
